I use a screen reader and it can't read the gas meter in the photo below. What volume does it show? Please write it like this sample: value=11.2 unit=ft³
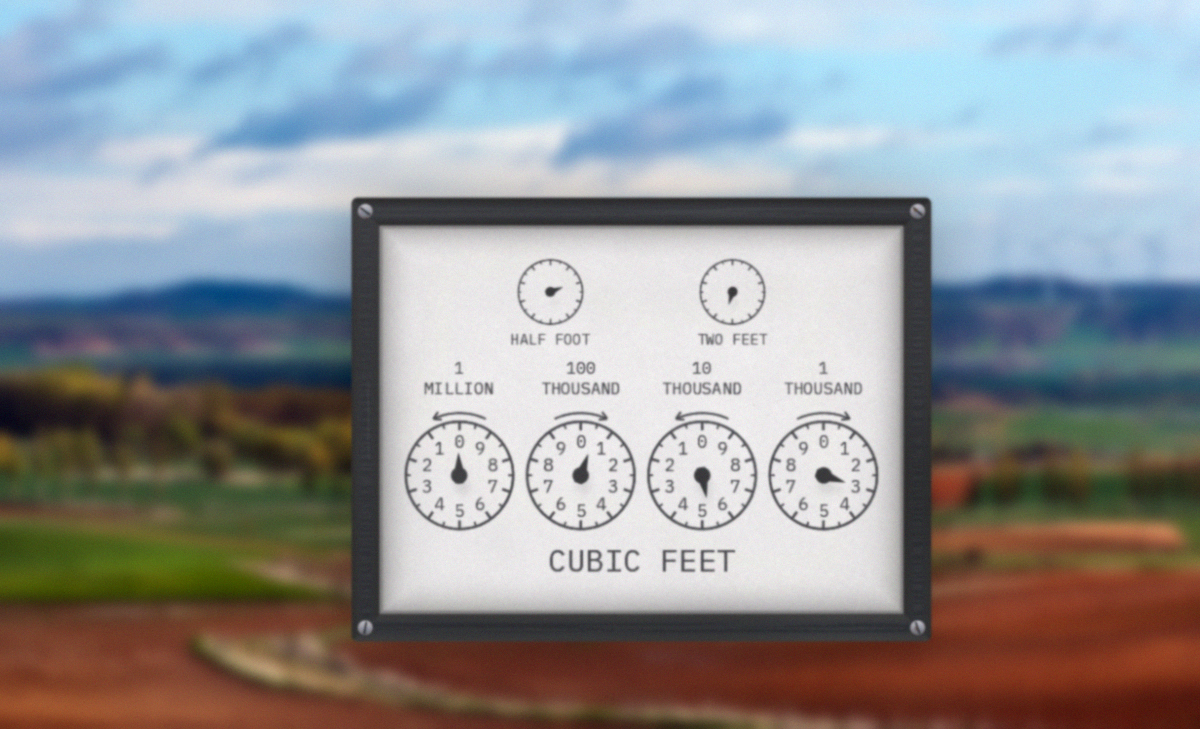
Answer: value=5300 unit=ft³
